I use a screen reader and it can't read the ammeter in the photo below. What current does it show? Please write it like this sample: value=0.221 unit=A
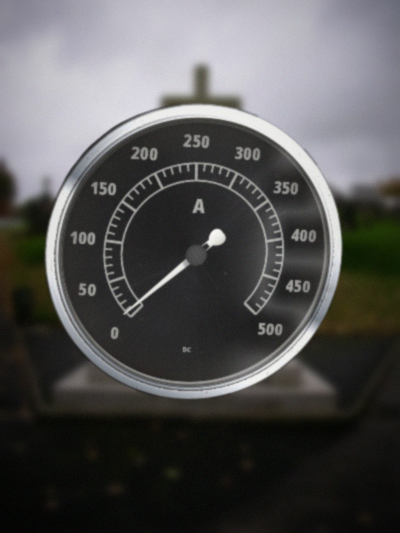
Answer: value=10 unit=A
